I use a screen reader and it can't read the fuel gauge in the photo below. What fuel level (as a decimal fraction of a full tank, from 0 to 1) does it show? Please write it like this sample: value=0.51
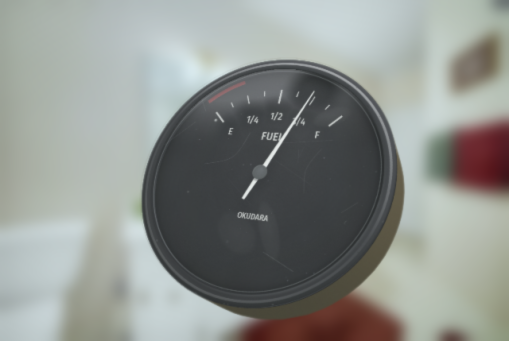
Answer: value=0.75
